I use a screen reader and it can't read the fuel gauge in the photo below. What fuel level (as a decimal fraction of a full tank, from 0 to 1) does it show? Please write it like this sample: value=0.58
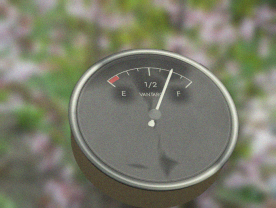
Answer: value=0.75
